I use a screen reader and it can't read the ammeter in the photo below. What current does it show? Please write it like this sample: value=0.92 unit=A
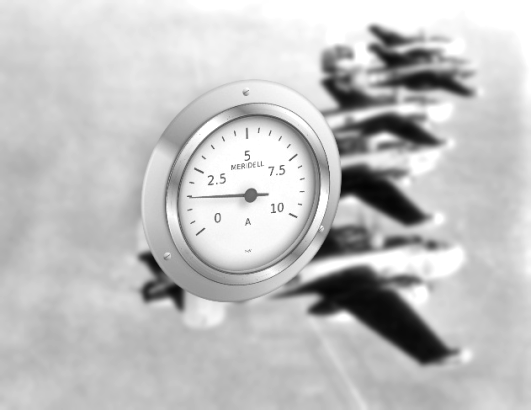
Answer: value=1.5 unit=A
